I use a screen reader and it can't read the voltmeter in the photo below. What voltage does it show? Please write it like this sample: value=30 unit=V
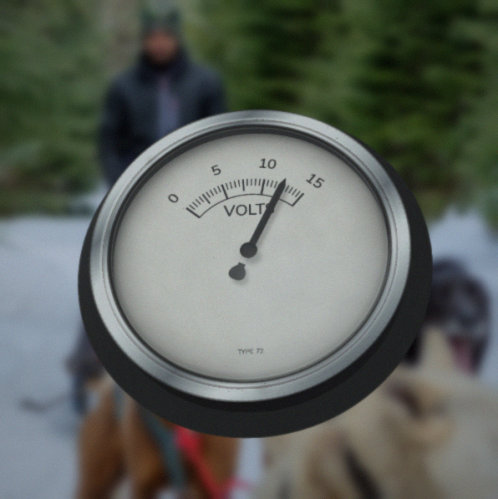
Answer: value=12.5 unit=V
